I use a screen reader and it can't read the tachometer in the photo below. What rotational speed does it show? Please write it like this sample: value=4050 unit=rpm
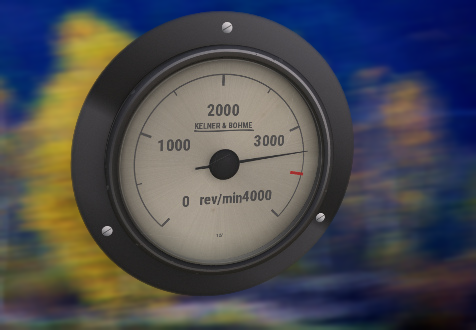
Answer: value=3250 unit=rpm
